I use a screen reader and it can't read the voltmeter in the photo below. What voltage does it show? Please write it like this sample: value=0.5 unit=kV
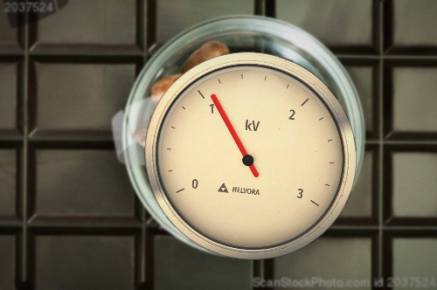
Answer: value=1.1 unit=kV
